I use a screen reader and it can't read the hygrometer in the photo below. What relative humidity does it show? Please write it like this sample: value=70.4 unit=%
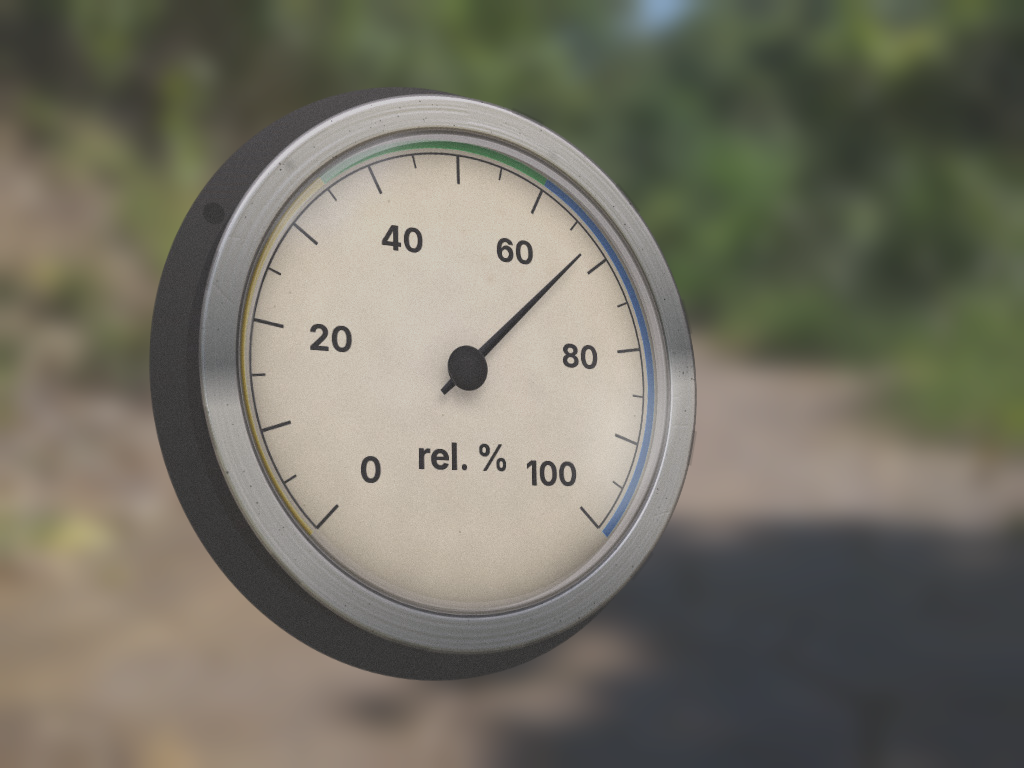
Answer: value=67.5 unit=%
